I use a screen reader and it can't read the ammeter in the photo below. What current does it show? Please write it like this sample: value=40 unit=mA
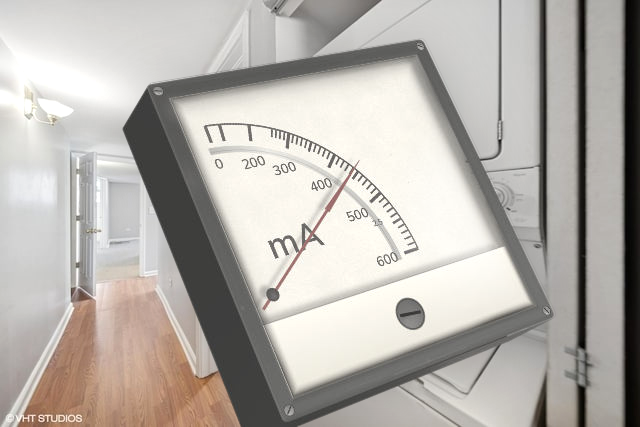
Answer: value=440 unit=mA
